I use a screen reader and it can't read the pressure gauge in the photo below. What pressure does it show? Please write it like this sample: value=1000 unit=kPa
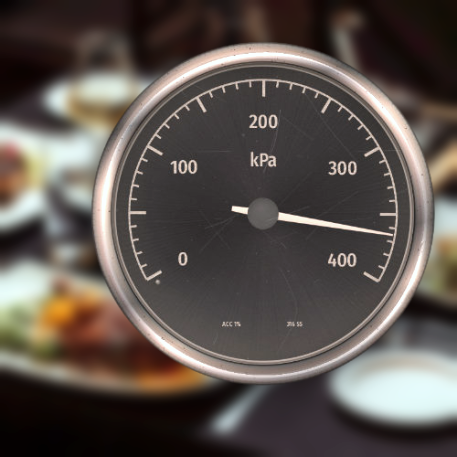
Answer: value=365 unit=kPa
